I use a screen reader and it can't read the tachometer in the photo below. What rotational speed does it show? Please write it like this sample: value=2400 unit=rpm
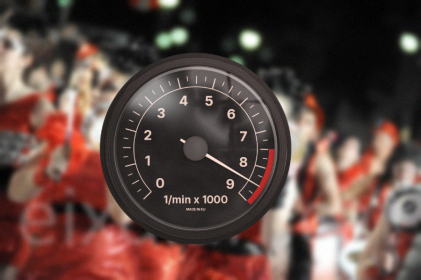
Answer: value=8500 unit=rpm
